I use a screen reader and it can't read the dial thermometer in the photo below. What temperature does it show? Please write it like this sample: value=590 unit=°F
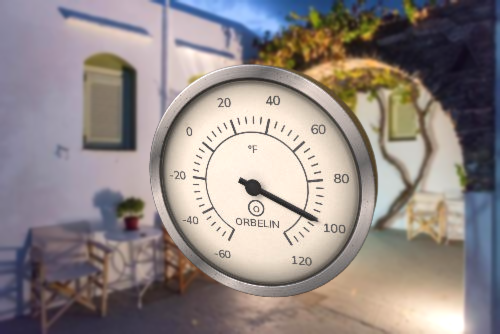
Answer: value=100 unit=°F
